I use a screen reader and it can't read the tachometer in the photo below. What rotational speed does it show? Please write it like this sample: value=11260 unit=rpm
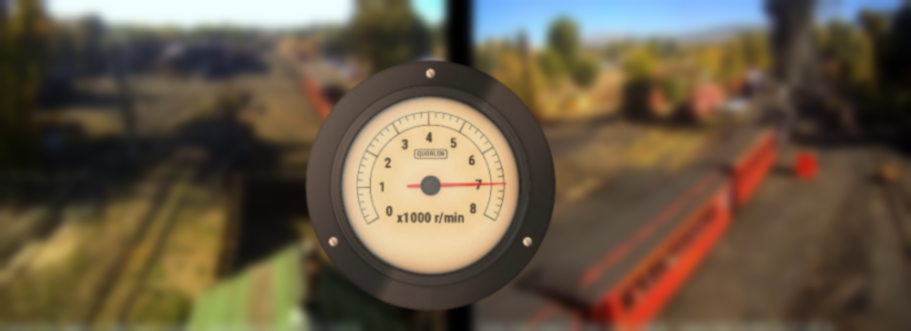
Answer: value=7000 unit=rpm
